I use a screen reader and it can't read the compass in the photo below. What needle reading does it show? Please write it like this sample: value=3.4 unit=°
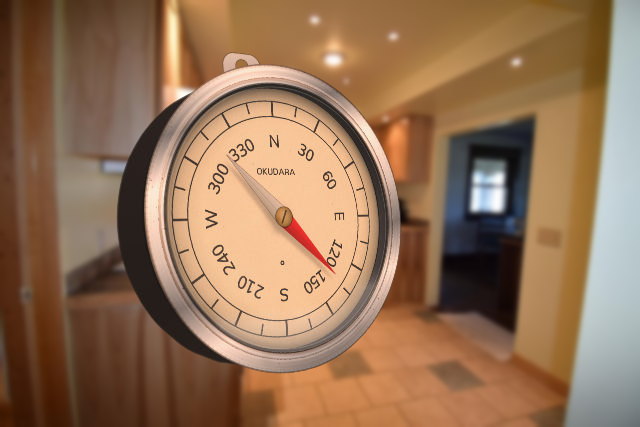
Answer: value=135 unit=°
